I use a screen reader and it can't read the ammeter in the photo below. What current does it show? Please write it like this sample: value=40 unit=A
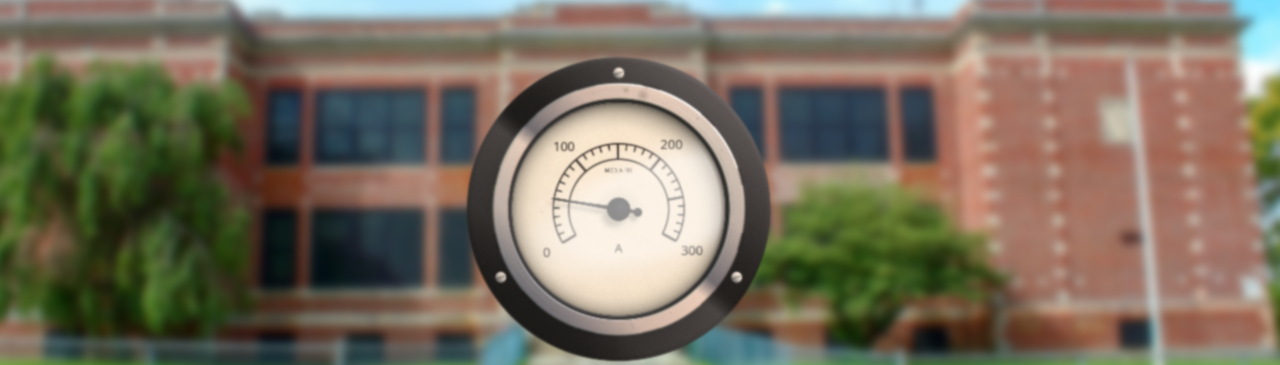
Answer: value=50 unit=A
